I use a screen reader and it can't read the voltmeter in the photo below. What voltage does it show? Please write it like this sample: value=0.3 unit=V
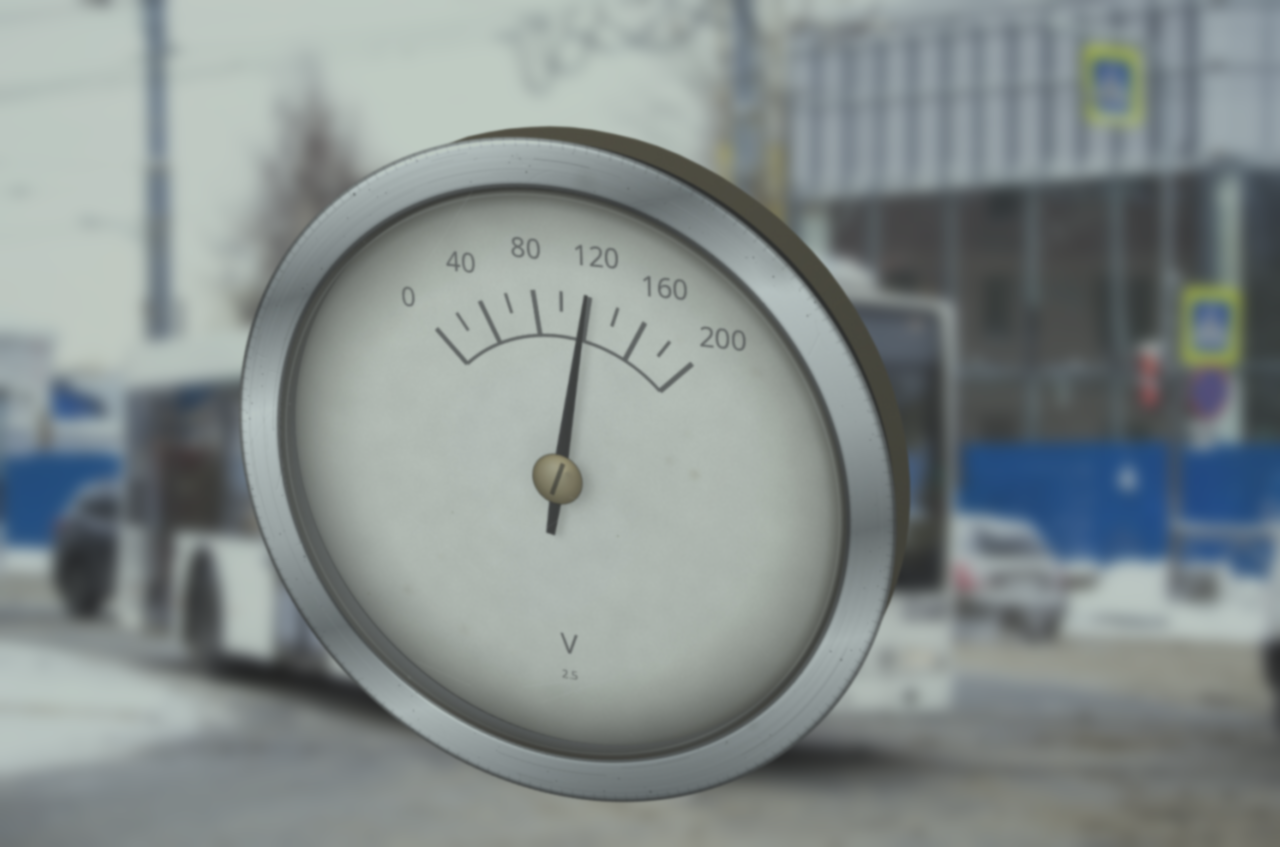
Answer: value=120 unit=V
